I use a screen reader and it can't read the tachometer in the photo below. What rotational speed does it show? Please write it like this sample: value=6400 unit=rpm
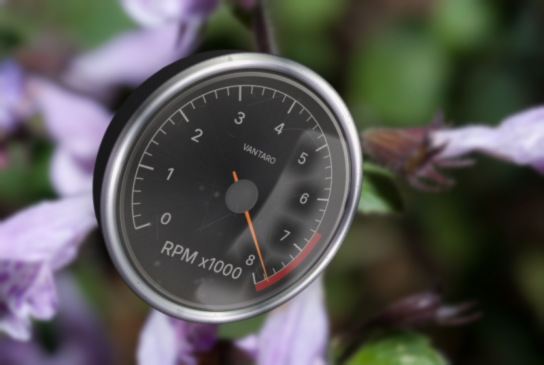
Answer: value=7800 unit=rpm
